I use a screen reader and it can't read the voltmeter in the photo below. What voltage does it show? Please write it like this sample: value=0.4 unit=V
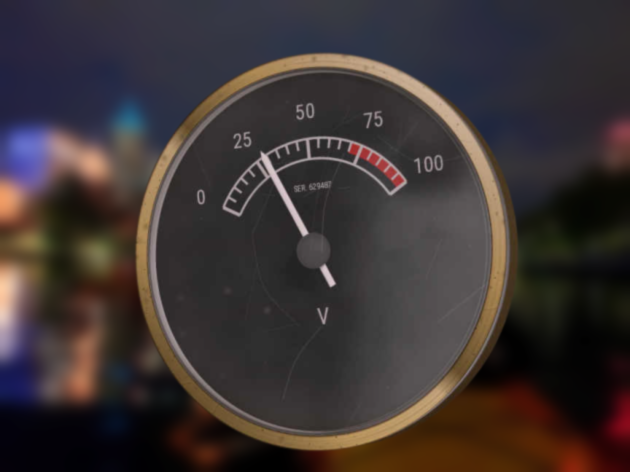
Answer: value=30 unit=V
